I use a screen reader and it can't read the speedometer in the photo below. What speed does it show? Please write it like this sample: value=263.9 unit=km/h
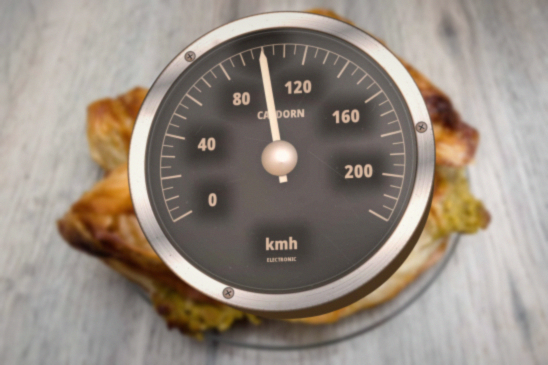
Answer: value=100 unit=km/h
